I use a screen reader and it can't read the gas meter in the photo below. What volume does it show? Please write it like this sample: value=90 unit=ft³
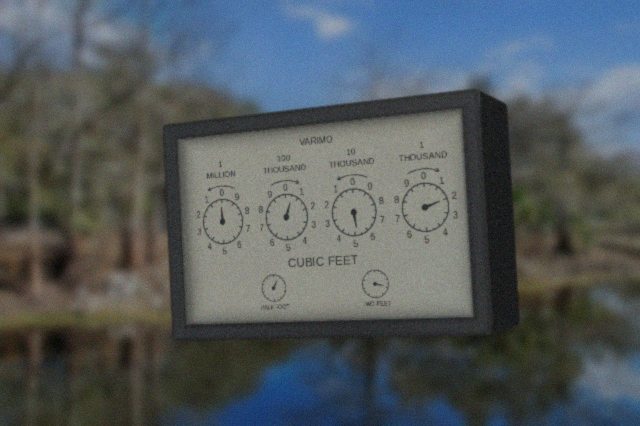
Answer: value=5200 unit=ft³
